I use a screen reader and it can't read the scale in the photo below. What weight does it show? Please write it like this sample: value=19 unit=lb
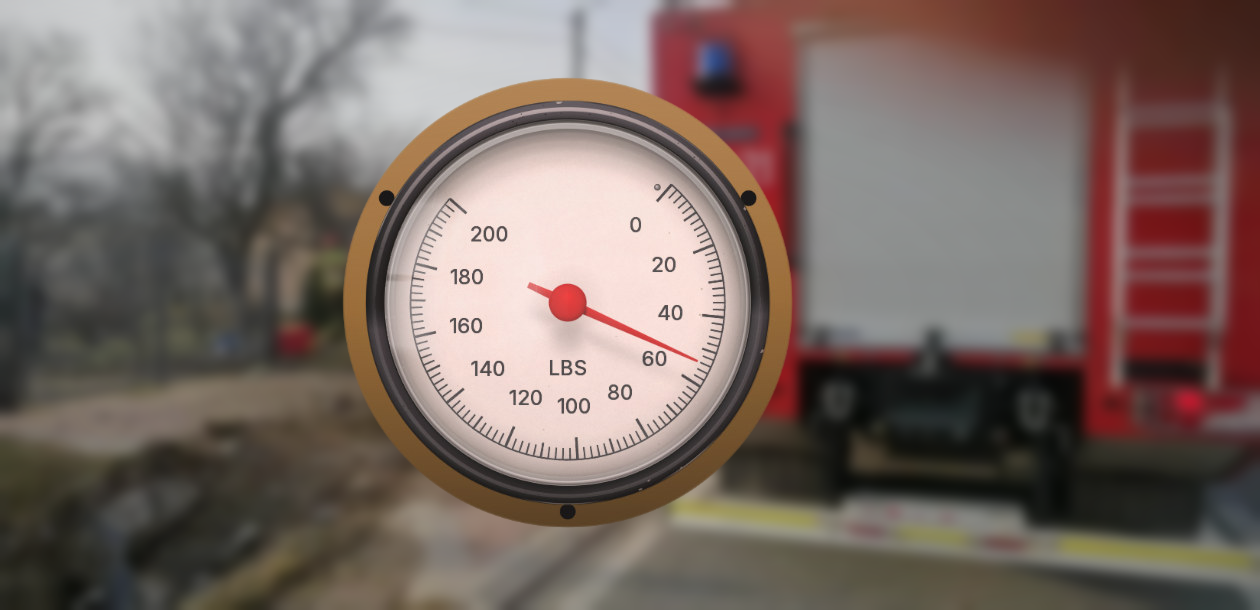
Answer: value=54 unit=lb
